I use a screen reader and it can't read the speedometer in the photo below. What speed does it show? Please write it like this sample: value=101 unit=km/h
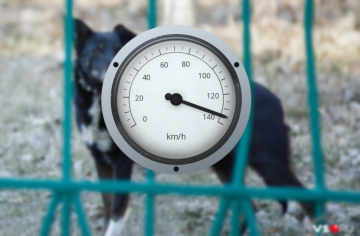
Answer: value=135 unit=km/h
